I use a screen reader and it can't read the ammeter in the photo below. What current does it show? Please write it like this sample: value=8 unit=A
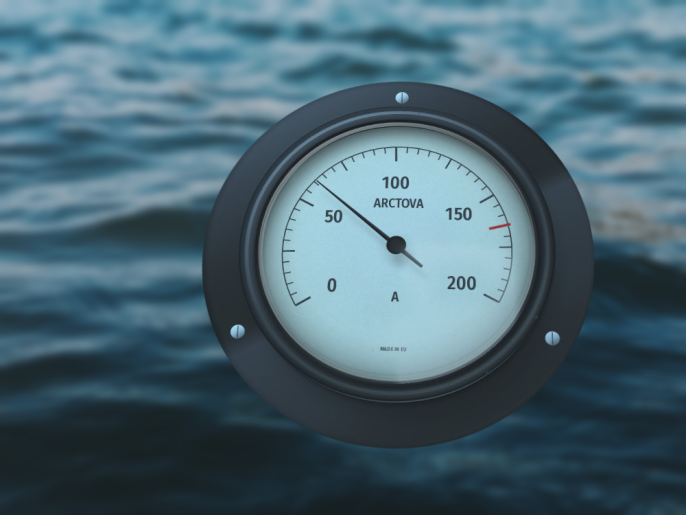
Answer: value=60 unit=A
